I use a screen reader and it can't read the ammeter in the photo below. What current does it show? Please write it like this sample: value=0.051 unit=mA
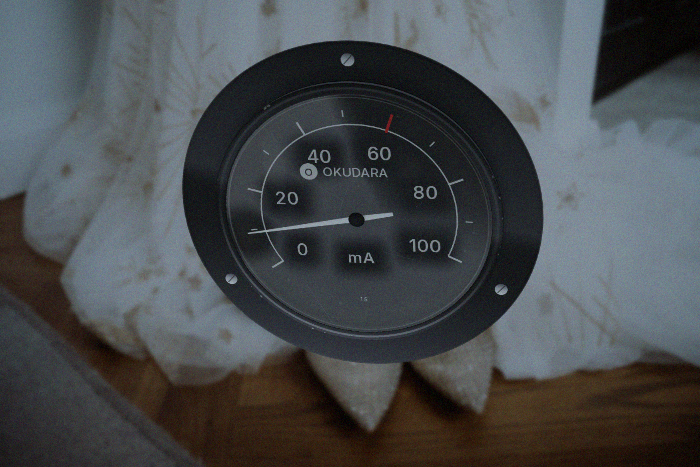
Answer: value=10 unit=mA
